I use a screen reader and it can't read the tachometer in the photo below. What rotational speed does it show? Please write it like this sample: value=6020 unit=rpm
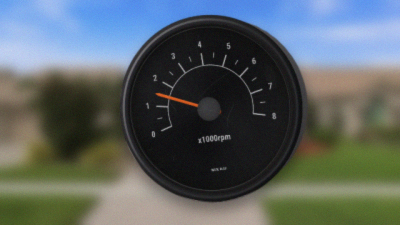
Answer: value=1500 unit=rpm
